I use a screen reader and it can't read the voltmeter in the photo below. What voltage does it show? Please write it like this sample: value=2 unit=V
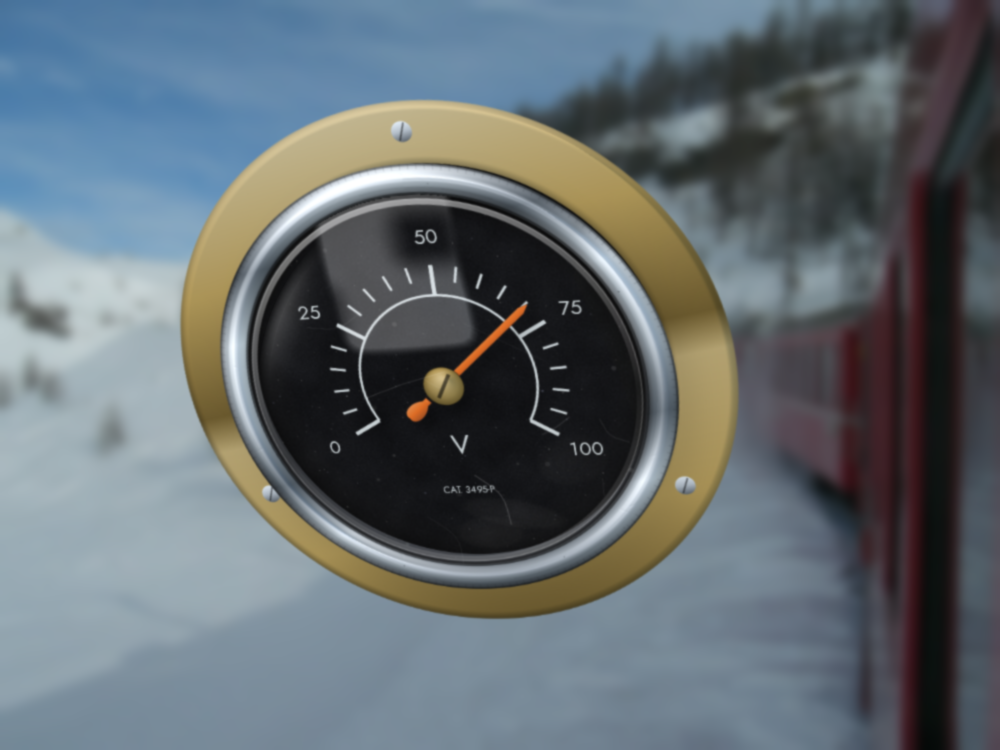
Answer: value=70 unit=V
